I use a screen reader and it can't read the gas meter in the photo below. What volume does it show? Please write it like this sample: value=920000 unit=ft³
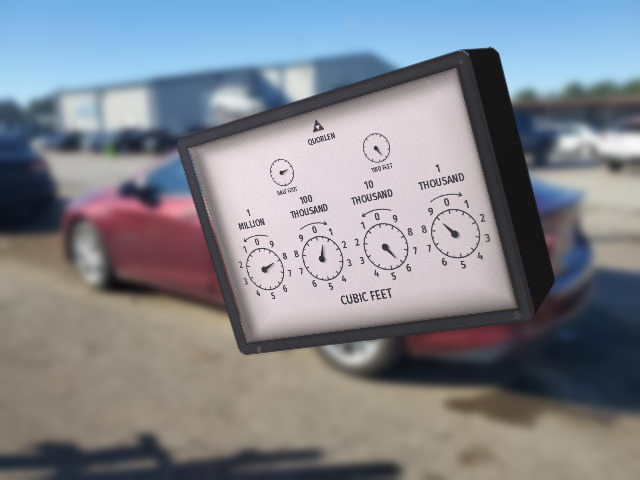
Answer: value=805900 unit=ft³
